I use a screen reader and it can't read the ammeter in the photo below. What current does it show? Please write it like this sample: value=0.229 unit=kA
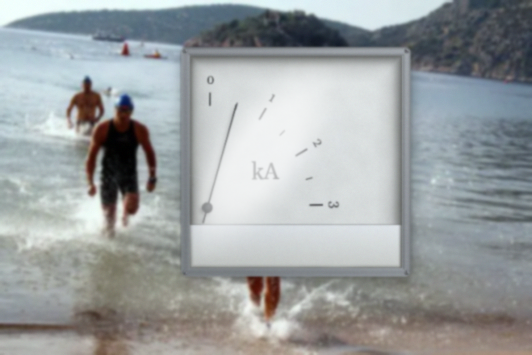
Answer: value=0.5 unit=kA
